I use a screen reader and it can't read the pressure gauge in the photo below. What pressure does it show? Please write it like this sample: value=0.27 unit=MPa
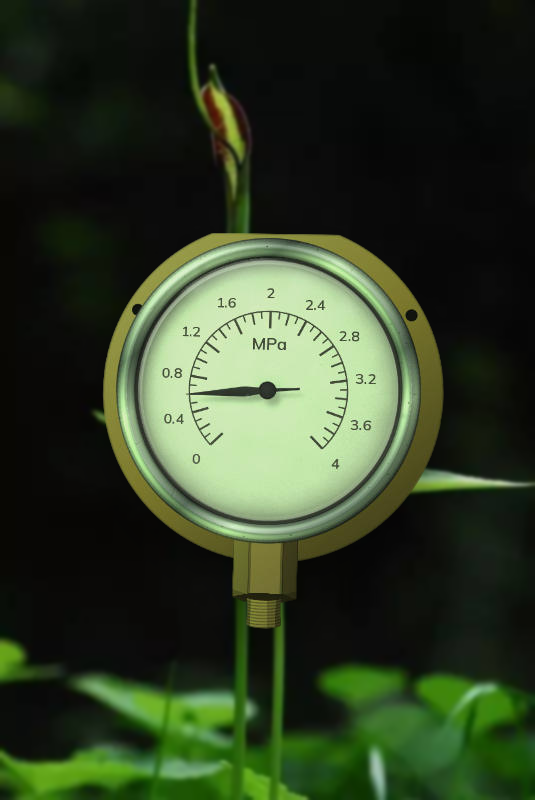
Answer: value=0.6 unit=MPa
